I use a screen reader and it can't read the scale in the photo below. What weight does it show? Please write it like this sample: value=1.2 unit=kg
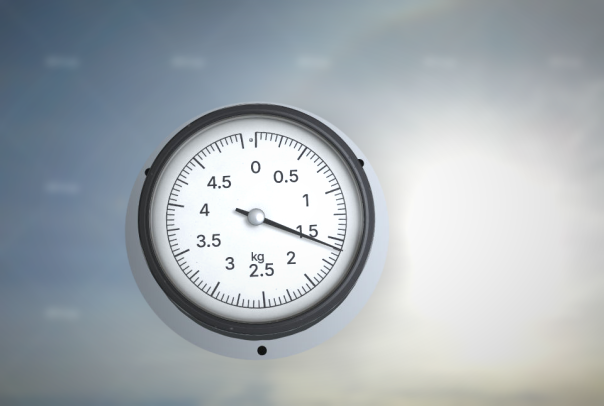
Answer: value=1.6 unit=kg
